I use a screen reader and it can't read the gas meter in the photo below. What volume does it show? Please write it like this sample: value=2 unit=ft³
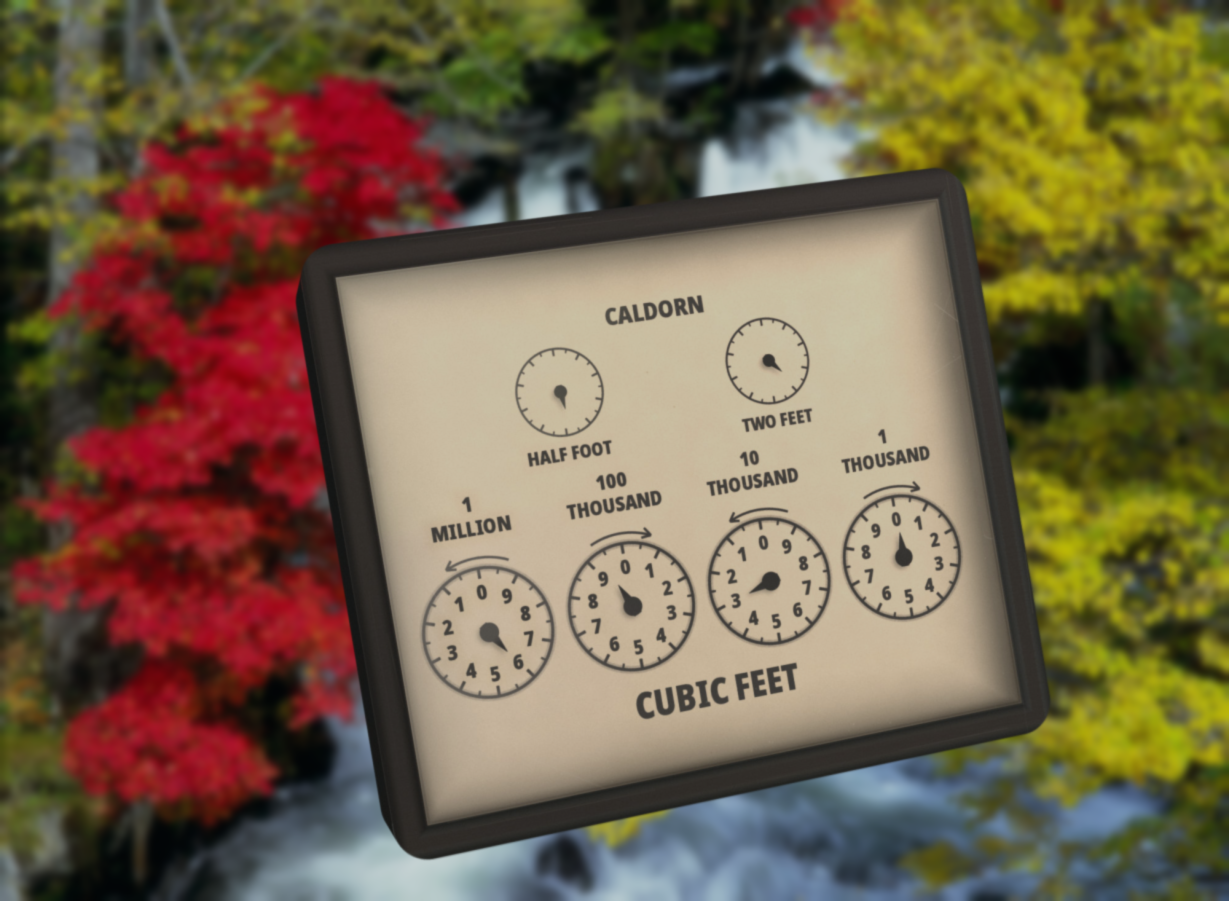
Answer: value=593000 unit=ft³
